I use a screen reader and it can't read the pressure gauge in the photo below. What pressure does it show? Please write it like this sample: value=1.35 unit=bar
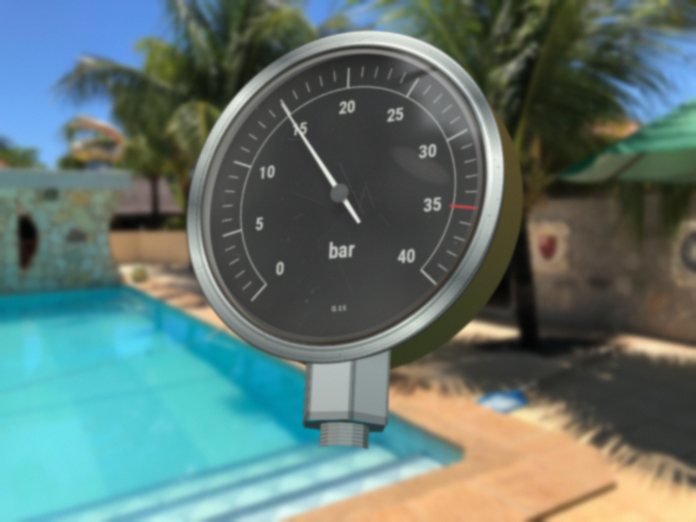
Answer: value=15 unit=bar
